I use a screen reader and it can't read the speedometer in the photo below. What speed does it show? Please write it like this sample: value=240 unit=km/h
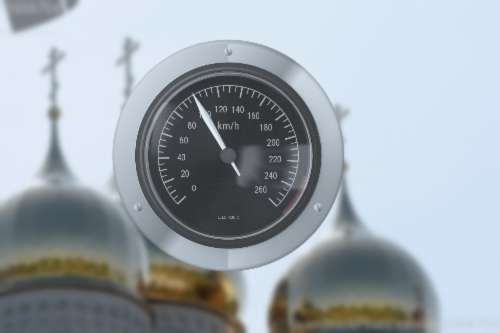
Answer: value=100 unit=km/h
